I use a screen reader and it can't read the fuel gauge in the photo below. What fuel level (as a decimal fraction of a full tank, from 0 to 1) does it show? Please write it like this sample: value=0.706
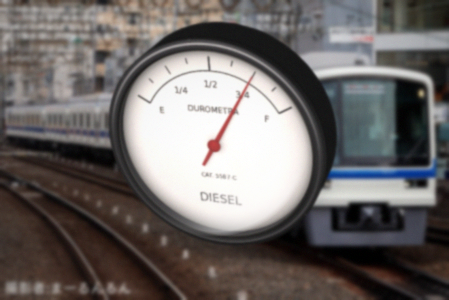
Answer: value=0.75
